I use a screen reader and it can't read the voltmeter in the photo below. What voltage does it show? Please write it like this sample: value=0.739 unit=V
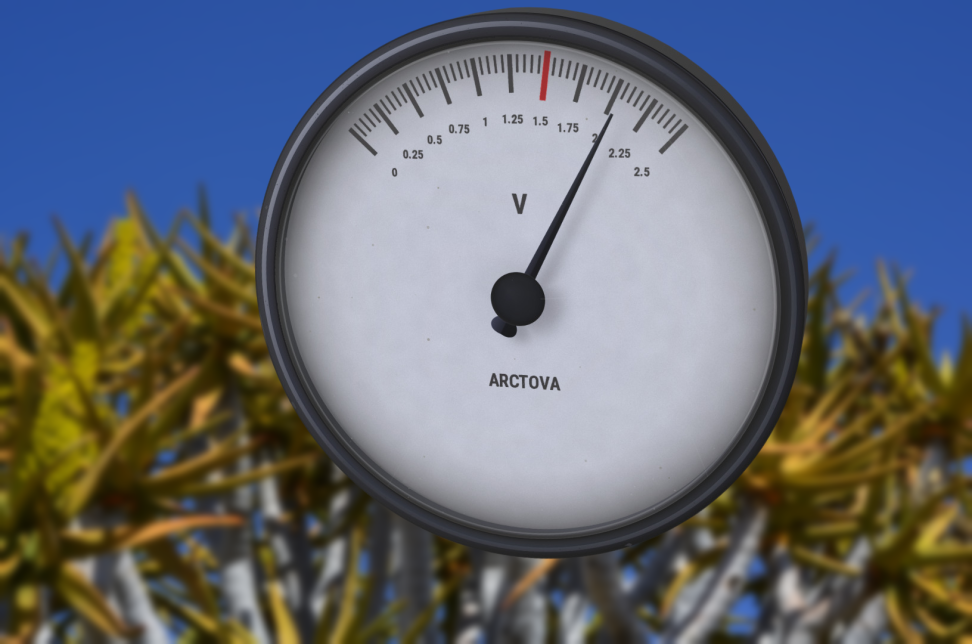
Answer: value=2.05 unit=V
